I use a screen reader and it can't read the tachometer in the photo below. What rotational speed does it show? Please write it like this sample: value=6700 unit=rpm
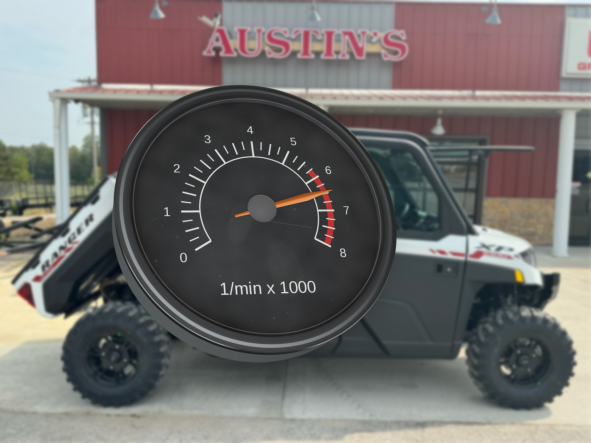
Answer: value=6500 unit=rpm
